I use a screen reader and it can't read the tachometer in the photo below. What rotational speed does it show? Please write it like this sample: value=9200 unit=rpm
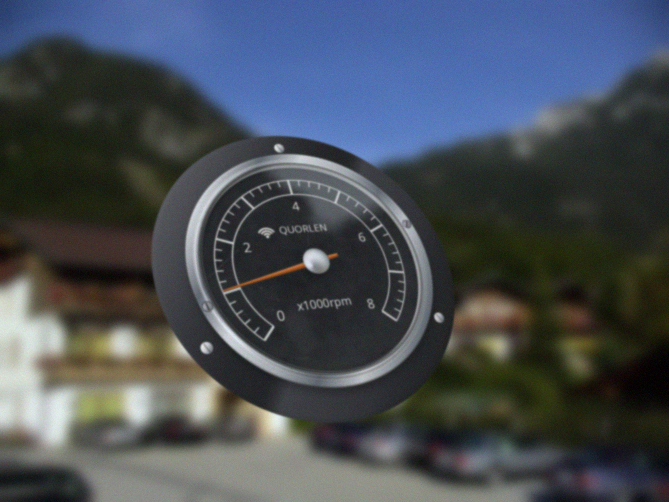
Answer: value=1000 unit=rpm
